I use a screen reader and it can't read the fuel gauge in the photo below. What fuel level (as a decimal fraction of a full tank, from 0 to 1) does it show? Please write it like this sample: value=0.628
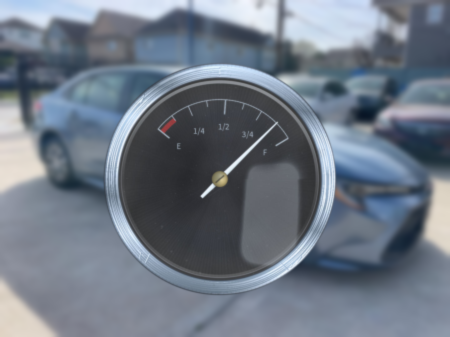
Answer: value=0.875
